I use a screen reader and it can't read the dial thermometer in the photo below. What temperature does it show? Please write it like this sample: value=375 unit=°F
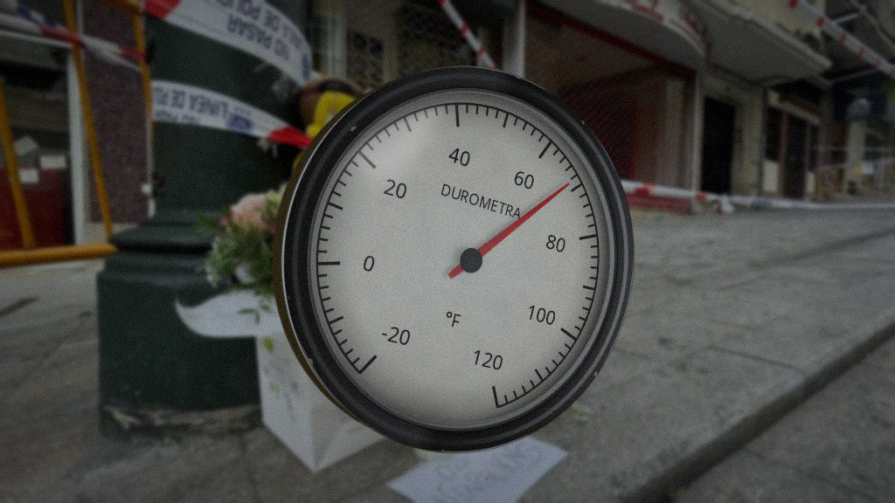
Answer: value=68 unit=°F
